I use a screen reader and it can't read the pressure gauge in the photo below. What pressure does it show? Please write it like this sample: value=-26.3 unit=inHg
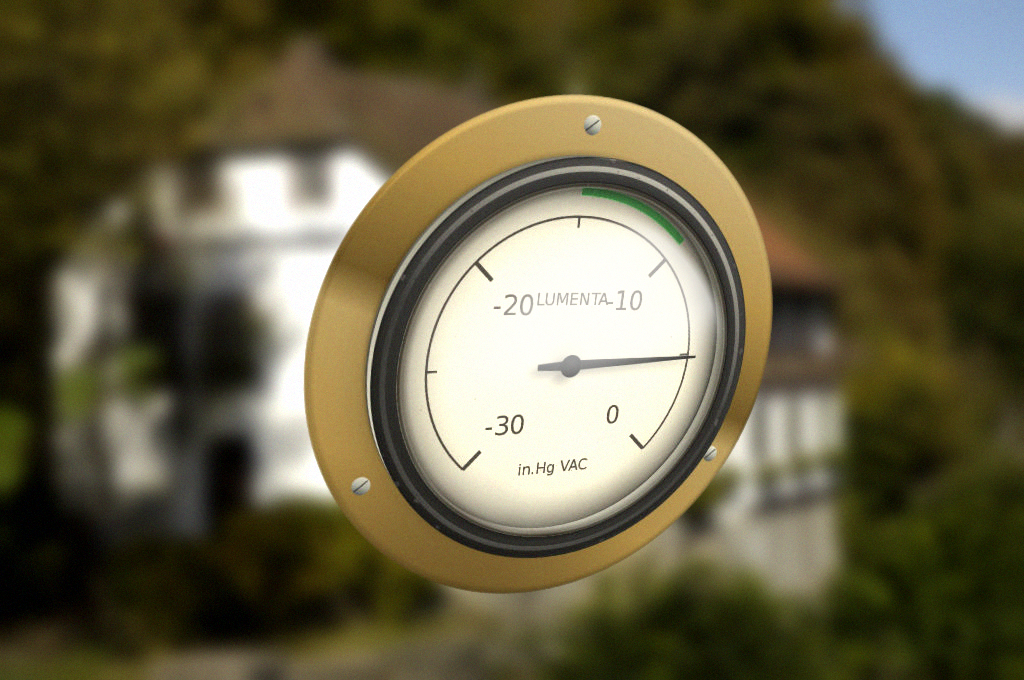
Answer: value=-5 unit=inHg
